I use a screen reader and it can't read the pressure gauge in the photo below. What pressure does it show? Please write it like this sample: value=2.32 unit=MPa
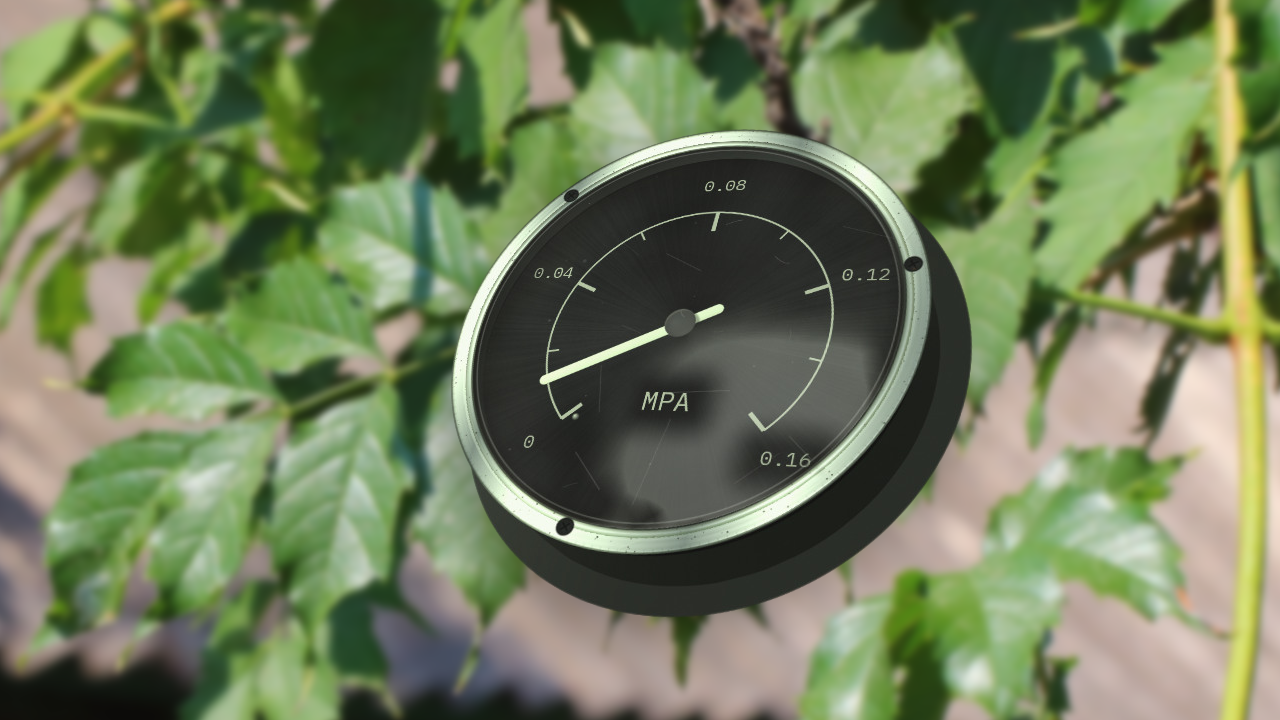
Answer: value=0.01 unit=MPa
